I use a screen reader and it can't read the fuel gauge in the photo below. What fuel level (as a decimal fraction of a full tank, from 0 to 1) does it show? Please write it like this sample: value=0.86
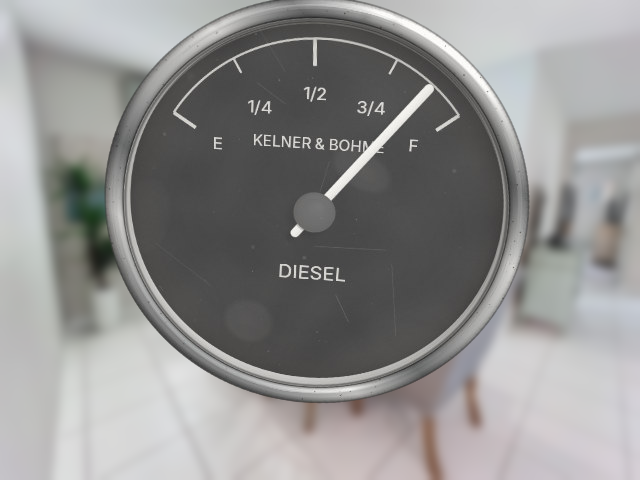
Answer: value=0.875
